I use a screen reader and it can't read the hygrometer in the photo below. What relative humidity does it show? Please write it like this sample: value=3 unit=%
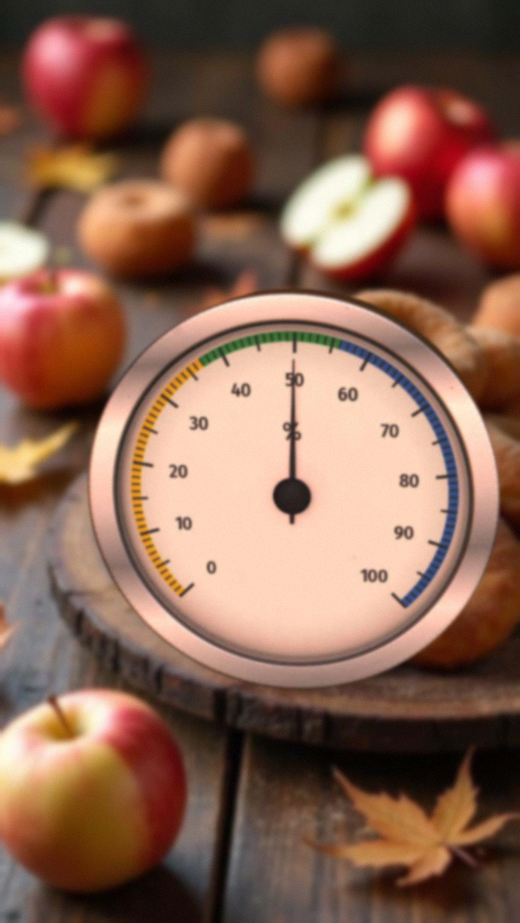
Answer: value=50 unit=%
